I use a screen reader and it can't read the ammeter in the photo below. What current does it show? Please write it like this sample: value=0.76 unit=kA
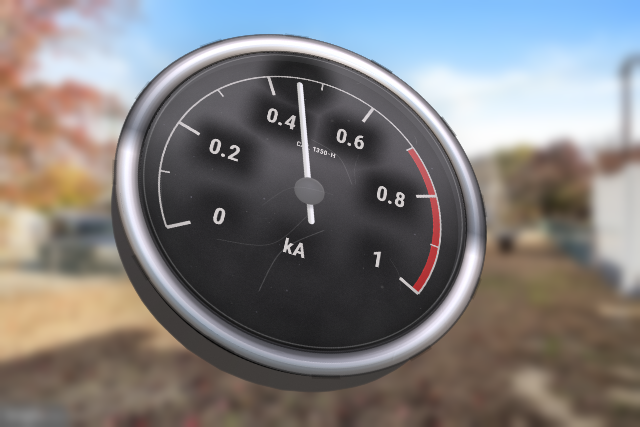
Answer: value=0.45 unit=kA
